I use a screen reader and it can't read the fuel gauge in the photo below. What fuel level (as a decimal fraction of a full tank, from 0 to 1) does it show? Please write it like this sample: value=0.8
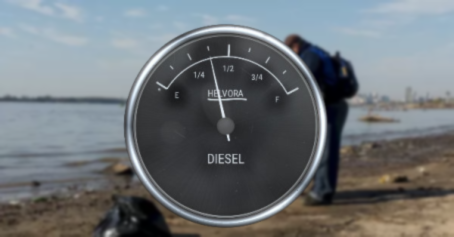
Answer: value=0.375
